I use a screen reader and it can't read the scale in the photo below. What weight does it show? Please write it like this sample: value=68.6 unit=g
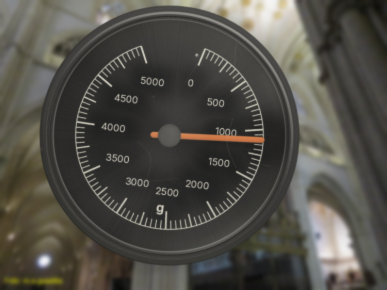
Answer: value=1100 unit=g
